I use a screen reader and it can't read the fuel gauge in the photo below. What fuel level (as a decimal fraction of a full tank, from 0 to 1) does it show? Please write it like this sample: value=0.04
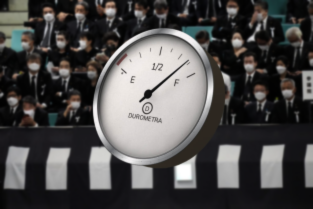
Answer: value=0.875
